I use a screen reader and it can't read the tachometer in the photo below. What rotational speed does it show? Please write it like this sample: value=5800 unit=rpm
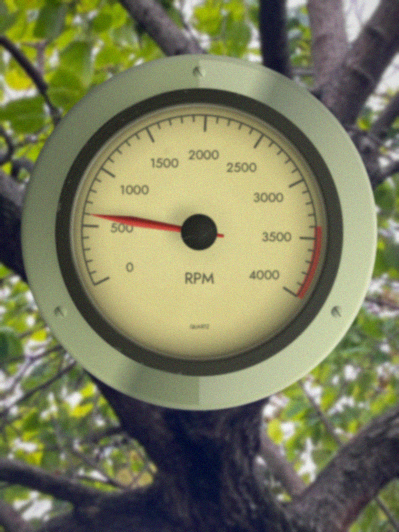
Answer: value=600 unit=rpm
